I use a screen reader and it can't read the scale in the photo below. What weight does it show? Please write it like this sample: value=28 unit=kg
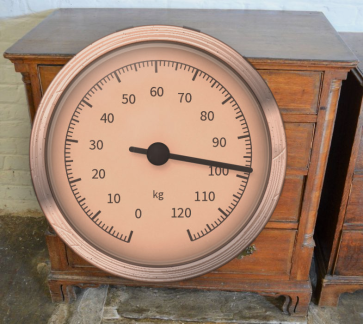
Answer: value=98 unit=kg
